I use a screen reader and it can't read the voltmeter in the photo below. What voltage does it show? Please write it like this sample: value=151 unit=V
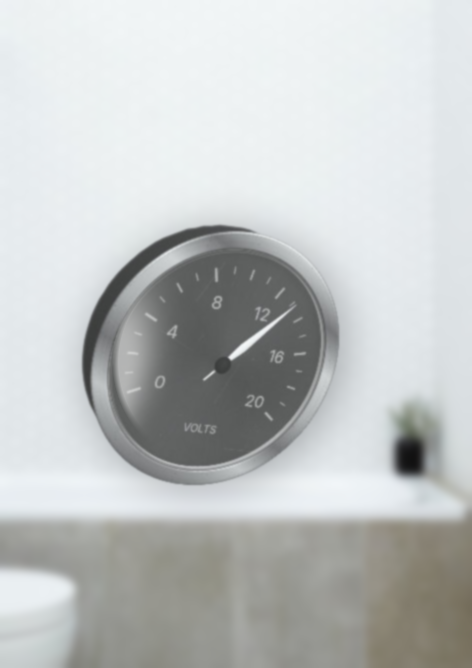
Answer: value=13 unit=V
